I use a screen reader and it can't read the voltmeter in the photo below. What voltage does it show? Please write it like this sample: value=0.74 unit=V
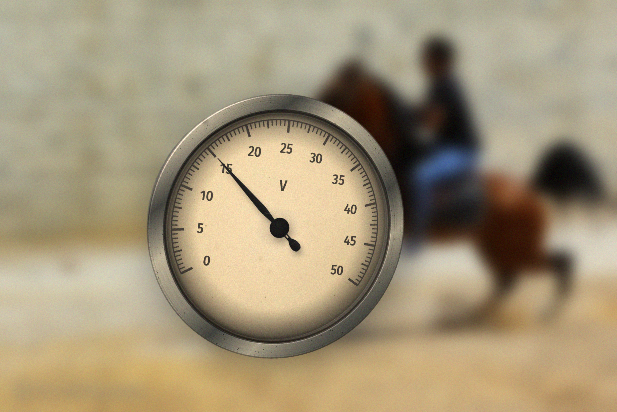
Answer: value=15 unit=V
